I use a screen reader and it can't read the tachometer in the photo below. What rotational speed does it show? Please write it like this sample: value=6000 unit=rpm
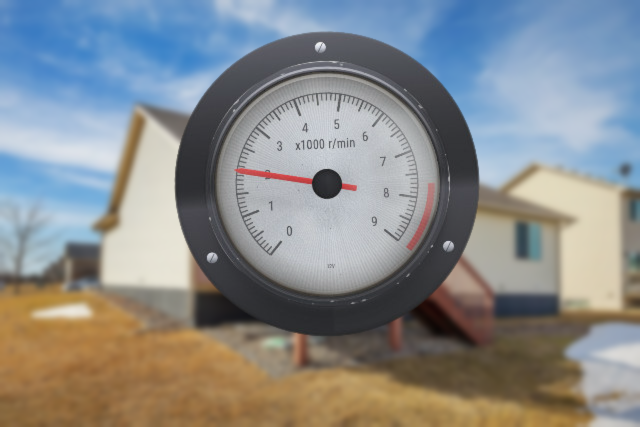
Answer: value=2000 unit=rpm
